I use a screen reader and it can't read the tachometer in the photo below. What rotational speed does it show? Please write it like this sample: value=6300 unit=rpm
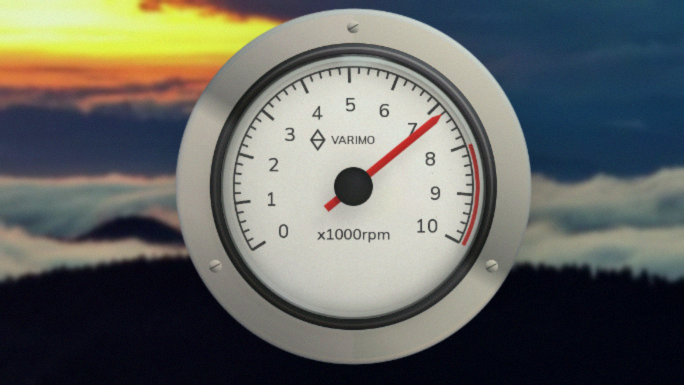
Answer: value=7200 unit=rpm
